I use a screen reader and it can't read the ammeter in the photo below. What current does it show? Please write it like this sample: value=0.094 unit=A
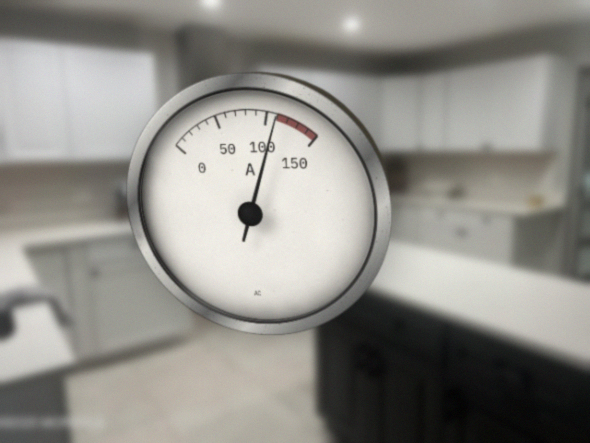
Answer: value=110 unit=A
